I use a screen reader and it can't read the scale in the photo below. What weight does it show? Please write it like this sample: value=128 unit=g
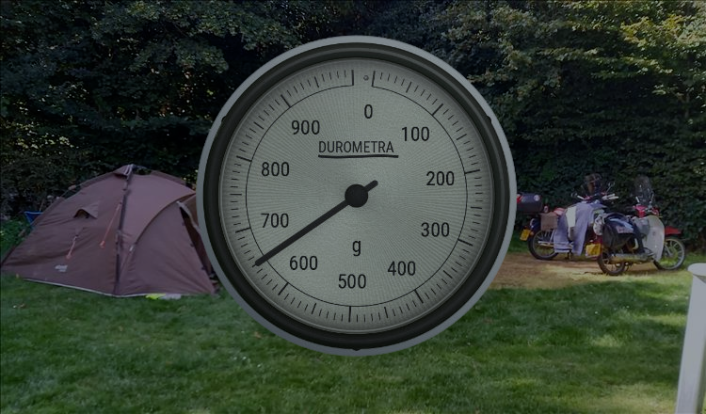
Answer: value=650 unit=g
